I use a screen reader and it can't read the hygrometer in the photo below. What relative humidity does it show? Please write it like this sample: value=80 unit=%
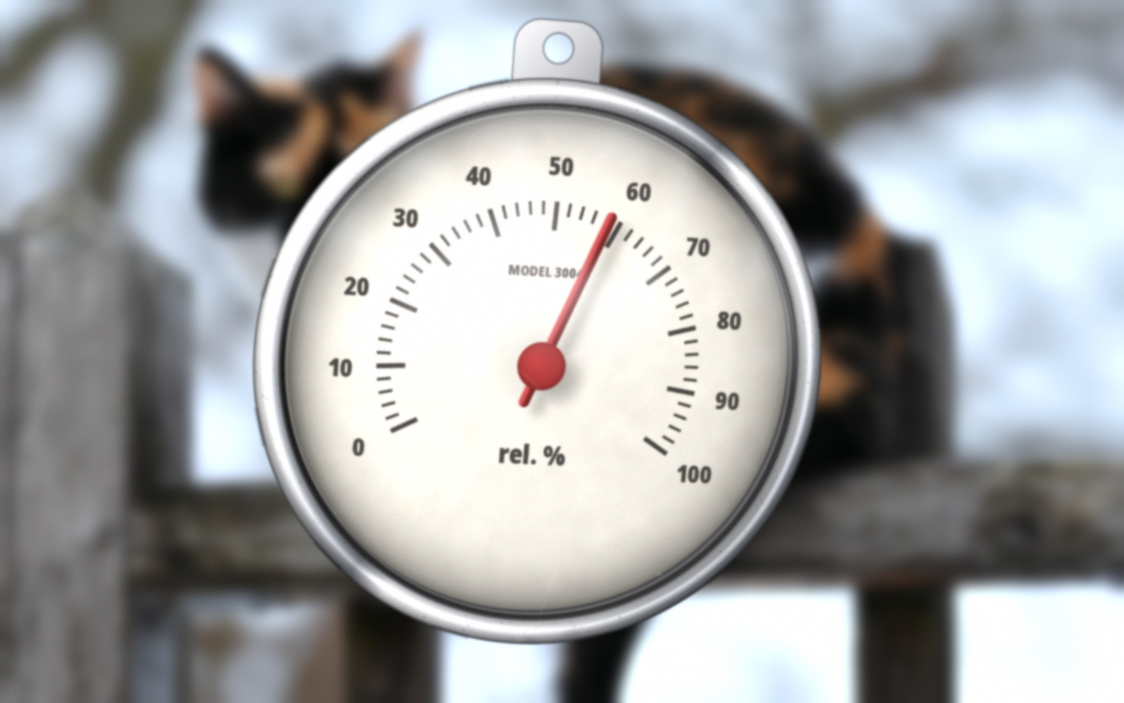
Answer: value=58 unit=%
